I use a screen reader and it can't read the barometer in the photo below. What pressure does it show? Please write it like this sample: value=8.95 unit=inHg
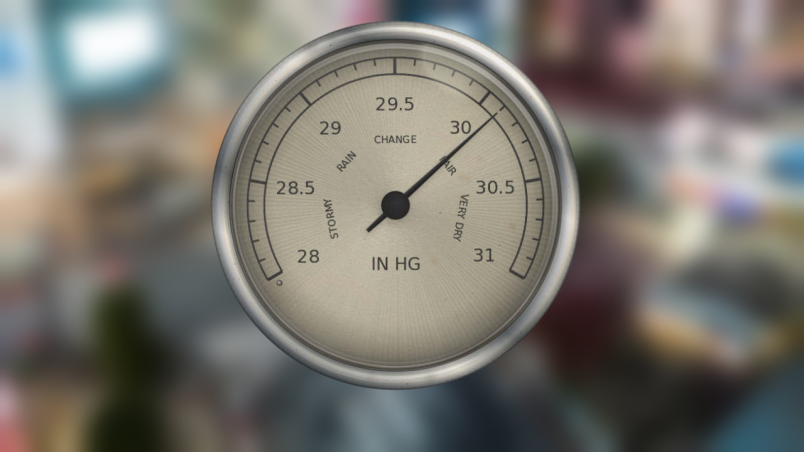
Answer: value=30.1 unit=inHg
